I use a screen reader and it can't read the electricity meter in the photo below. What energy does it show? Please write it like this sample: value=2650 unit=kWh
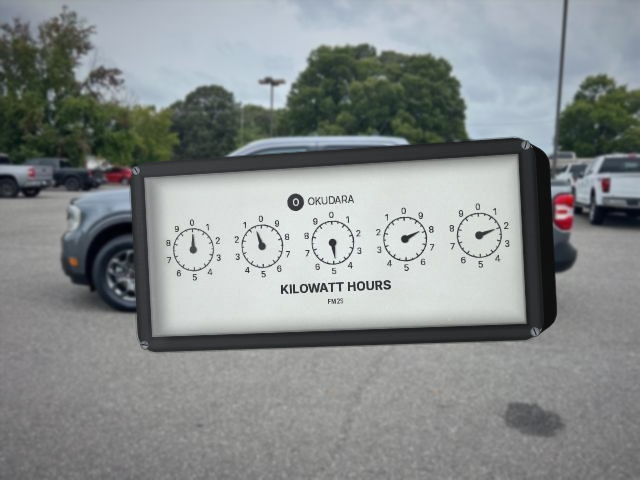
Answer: value=482 unit=kWh
